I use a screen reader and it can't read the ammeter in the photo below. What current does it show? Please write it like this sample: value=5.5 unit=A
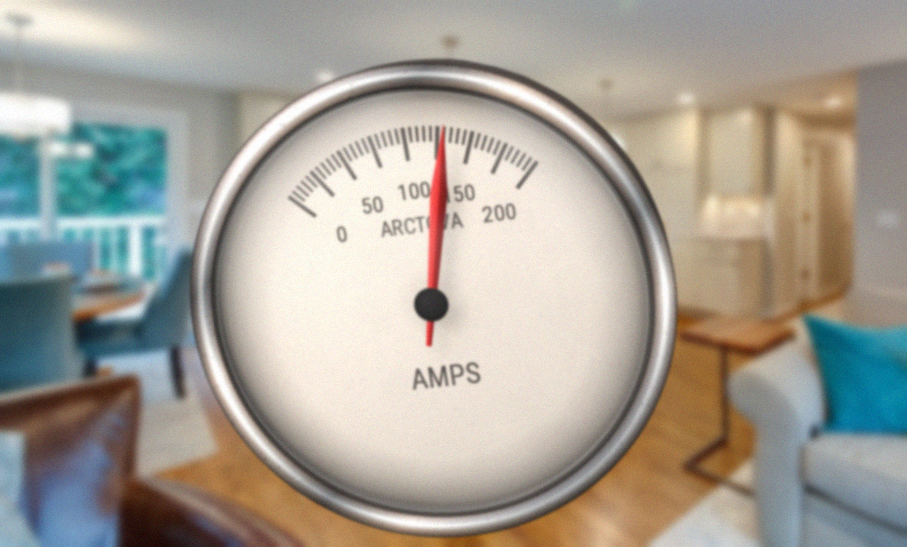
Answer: value=130 unit=A
